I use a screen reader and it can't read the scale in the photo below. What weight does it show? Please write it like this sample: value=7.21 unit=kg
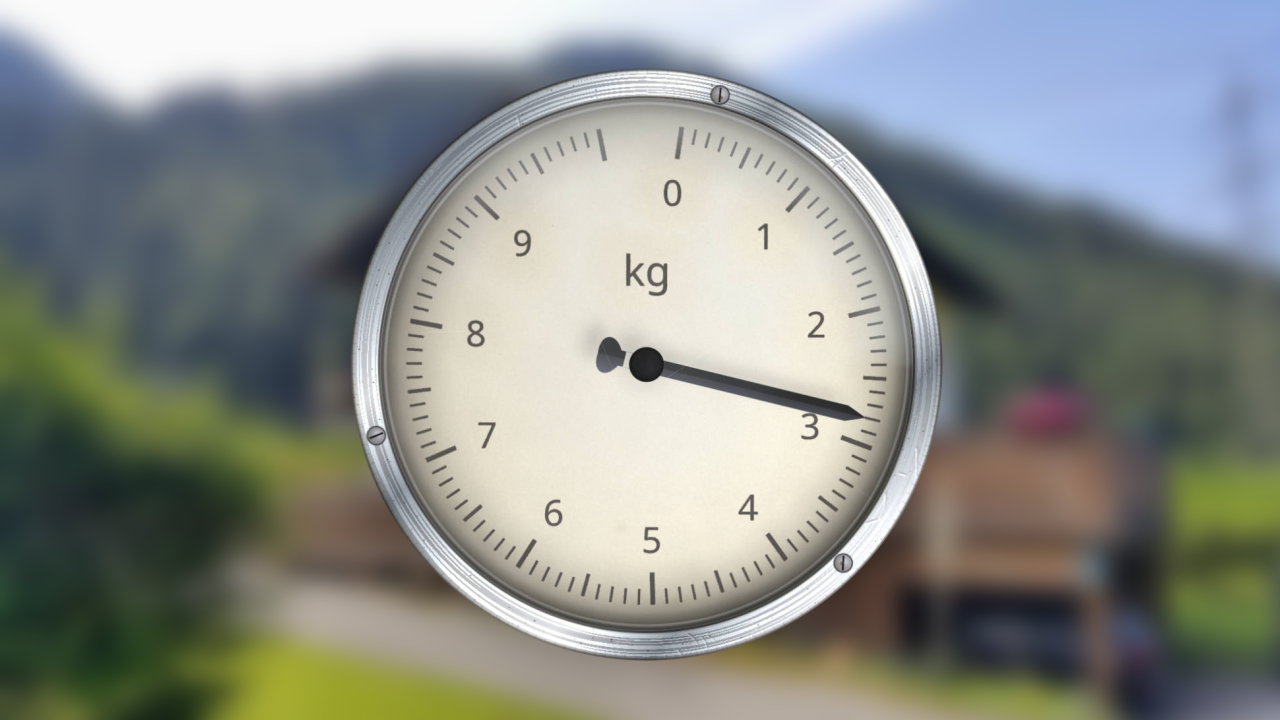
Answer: value=2.8 unit=kg
